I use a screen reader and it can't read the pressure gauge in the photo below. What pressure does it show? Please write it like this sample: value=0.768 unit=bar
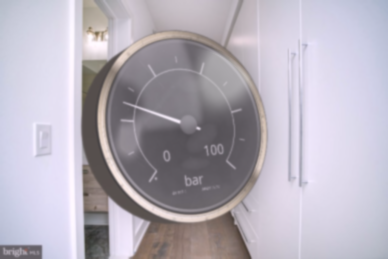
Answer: value=25 unit=bar
